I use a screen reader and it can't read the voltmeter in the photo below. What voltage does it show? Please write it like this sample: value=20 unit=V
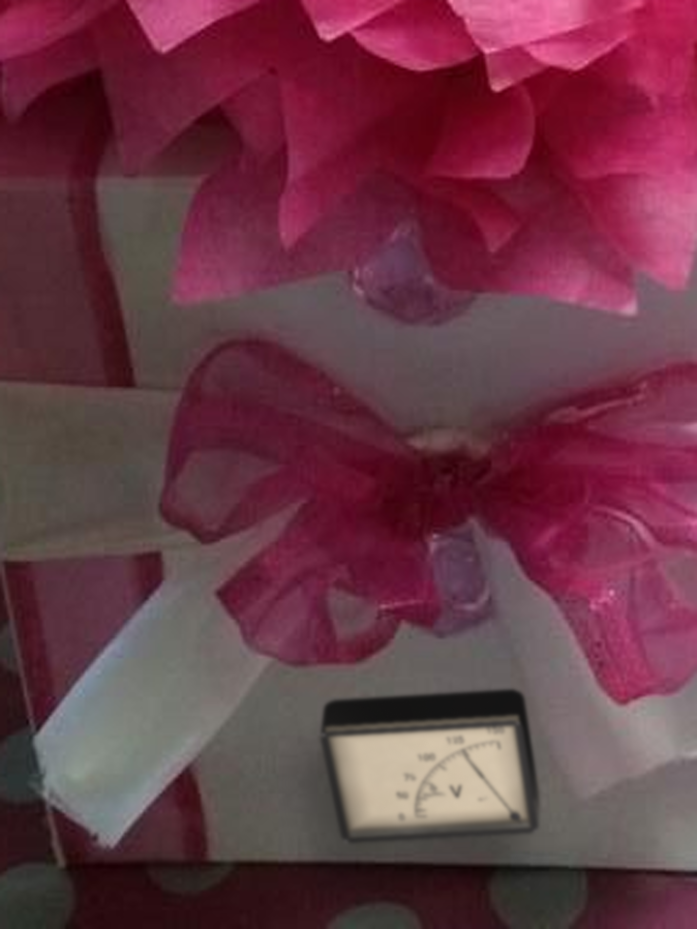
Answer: value=125 unit=V
